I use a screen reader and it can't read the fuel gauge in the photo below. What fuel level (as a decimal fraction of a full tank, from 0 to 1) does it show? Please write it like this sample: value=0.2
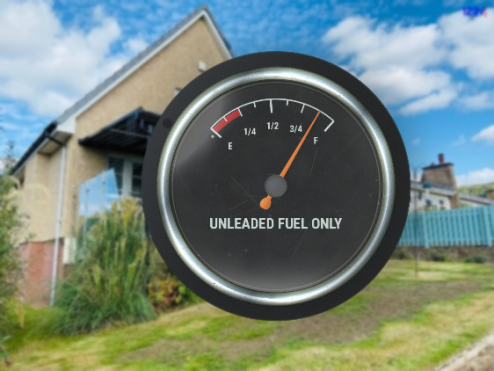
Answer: value=0.875
